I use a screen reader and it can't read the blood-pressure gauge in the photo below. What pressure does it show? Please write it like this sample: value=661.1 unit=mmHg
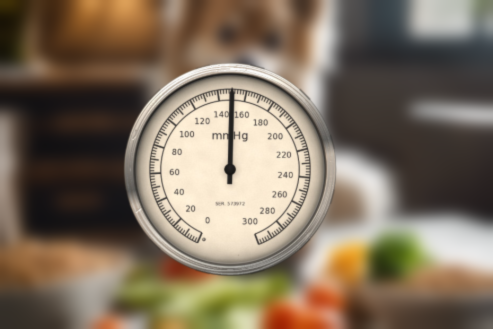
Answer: value=150 unit=mmHg
